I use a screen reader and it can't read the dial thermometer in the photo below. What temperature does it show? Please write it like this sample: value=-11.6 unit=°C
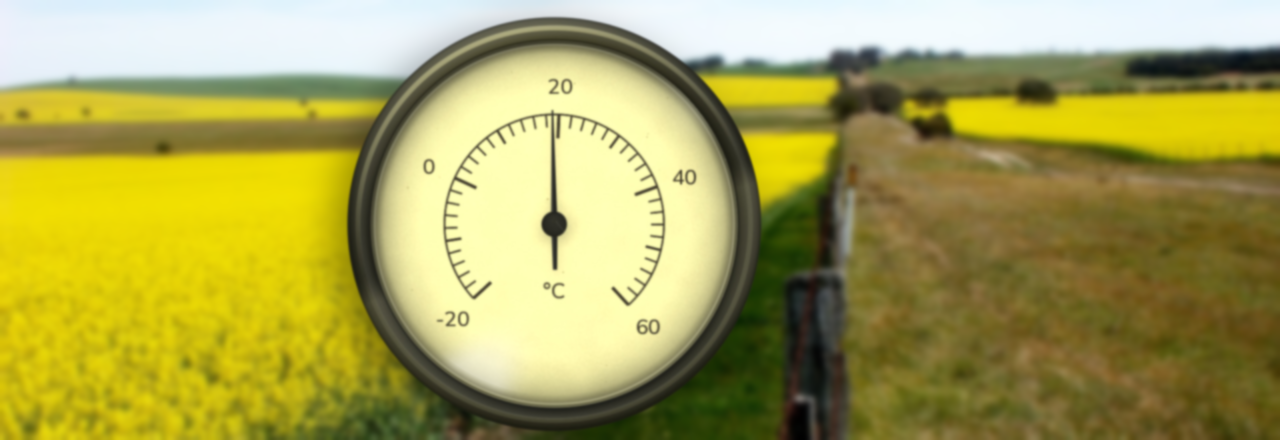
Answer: value=19 unit=°C
